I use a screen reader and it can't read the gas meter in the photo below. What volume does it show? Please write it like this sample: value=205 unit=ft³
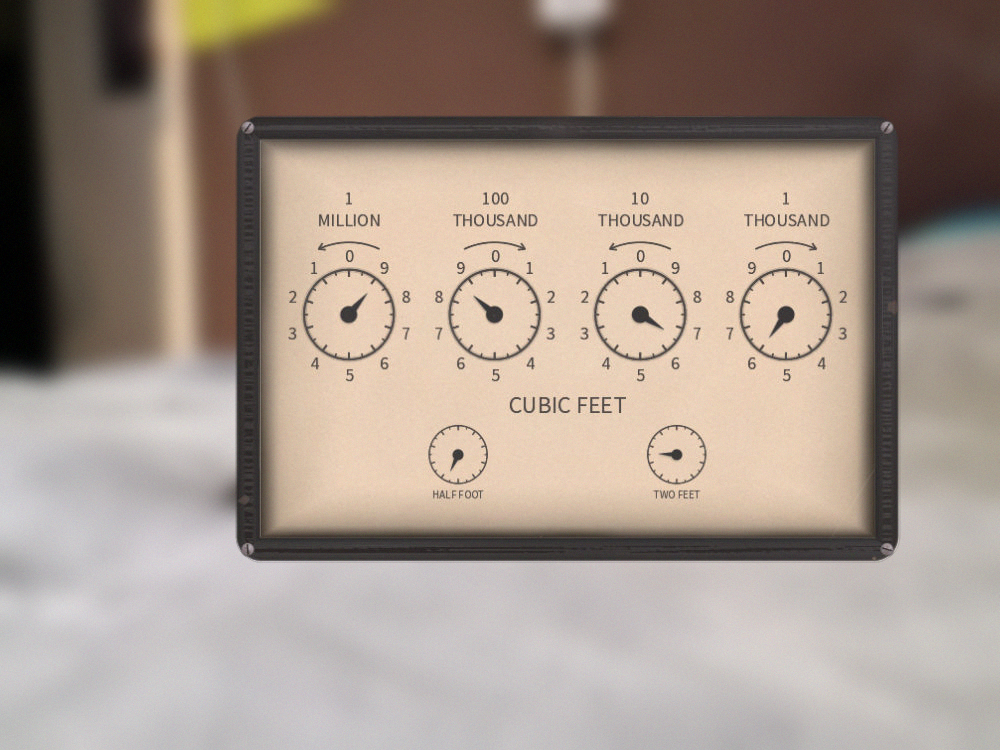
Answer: value=886600 unit=ft³
